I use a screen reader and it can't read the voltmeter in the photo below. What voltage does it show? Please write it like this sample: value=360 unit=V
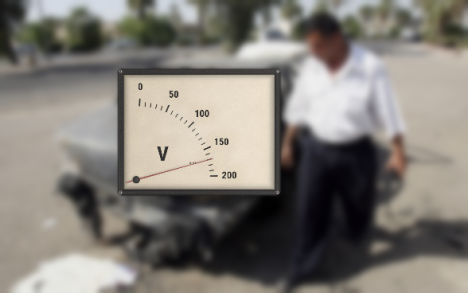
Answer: value=170 unit=V
